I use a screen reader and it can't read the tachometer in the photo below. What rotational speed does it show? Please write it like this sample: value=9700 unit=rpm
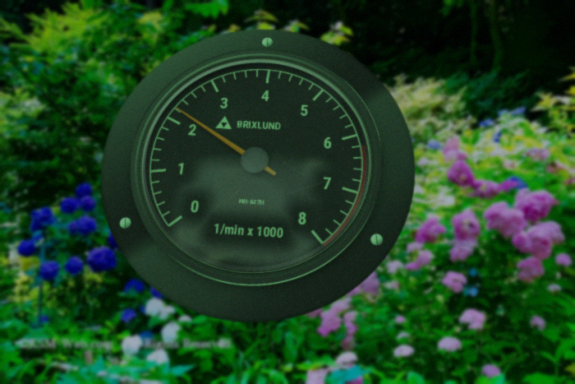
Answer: value=2200 unit=rpm
